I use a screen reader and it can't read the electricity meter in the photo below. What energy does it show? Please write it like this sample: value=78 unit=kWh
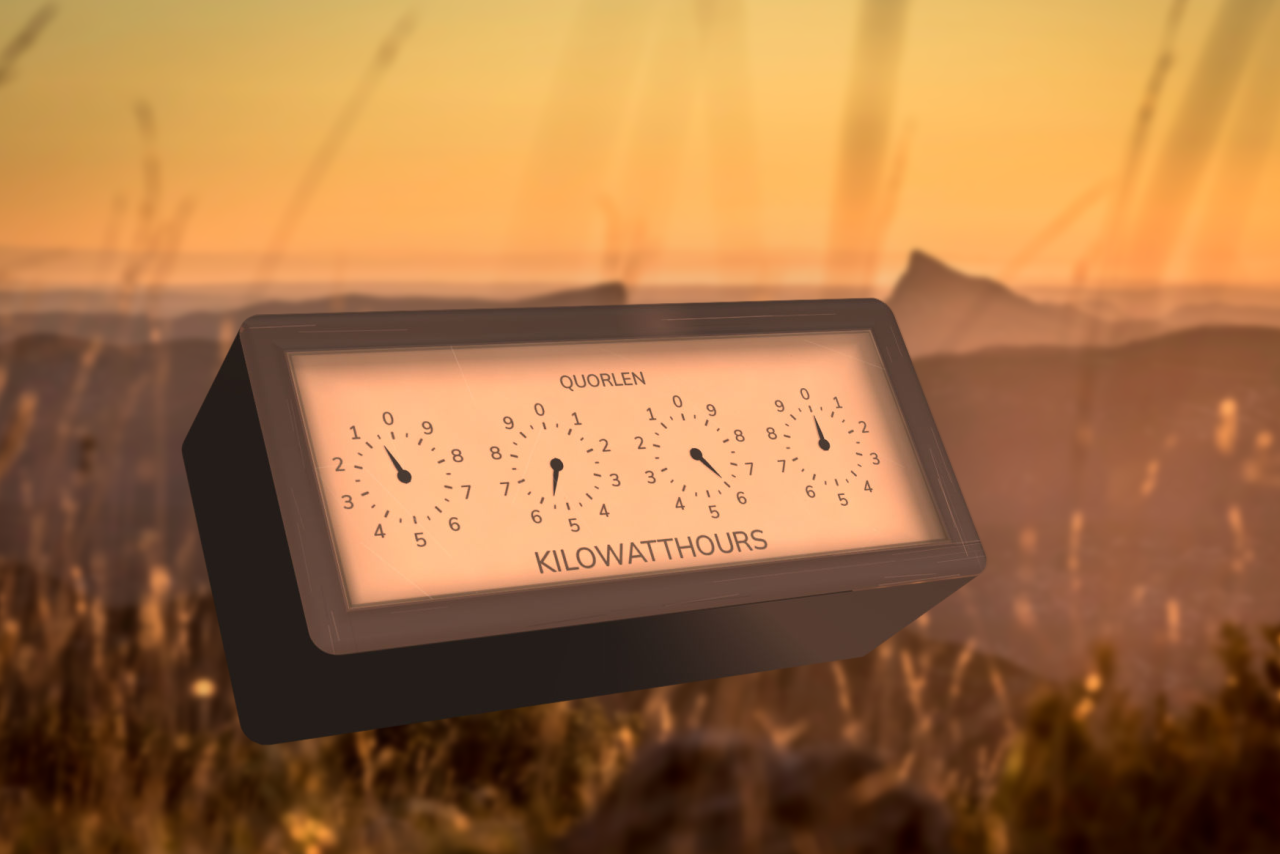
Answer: value=560 unit=kWh
